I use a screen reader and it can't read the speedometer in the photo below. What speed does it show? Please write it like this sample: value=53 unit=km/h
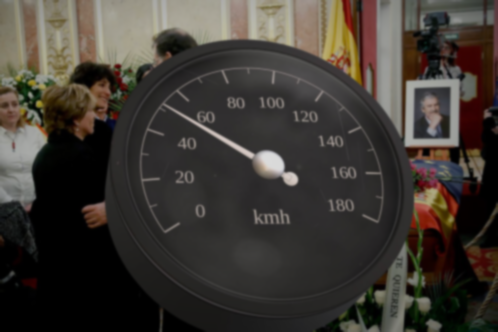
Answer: value=50 unit=km/h
